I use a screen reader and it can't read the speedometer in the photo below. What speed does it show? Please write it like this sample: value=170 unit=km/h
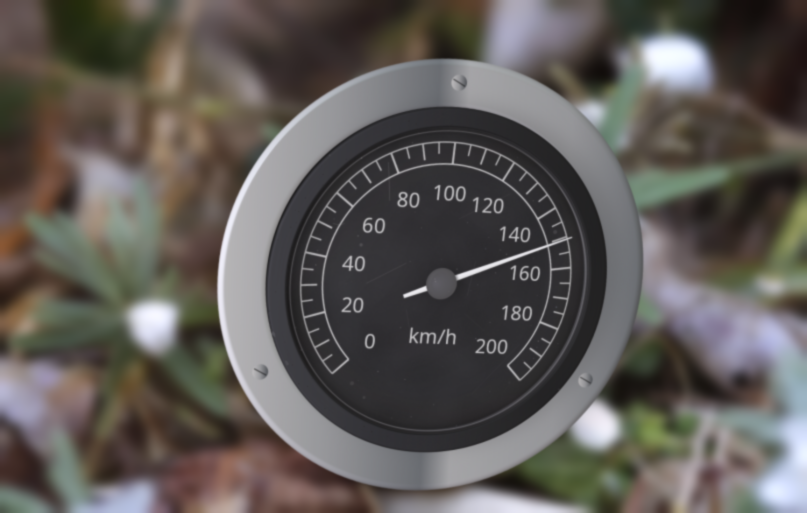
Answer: value=150 unit=km/h
